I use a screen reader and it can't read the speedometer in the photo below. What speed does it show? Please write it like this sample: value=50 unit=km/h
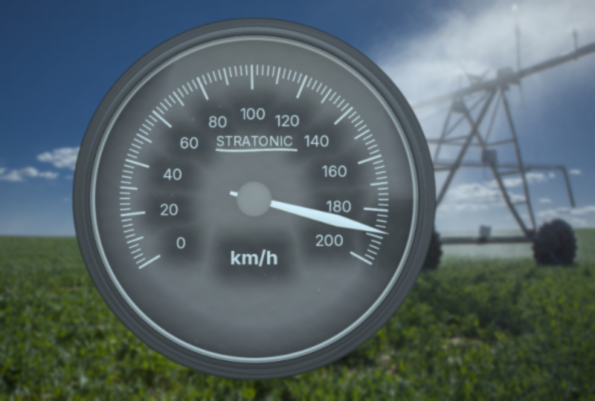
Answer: value=188 unit=km/h
